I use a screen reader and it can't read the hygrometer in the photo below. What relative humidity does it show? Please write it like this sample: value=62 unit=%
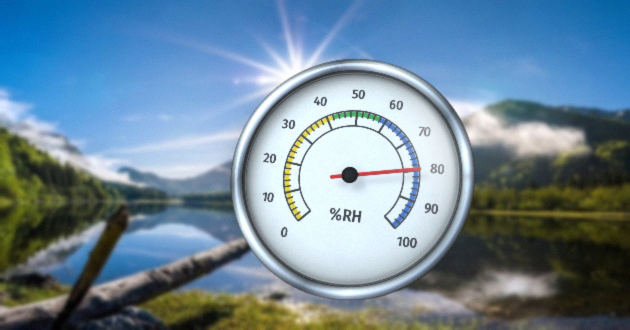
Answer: value=80 unit=%
